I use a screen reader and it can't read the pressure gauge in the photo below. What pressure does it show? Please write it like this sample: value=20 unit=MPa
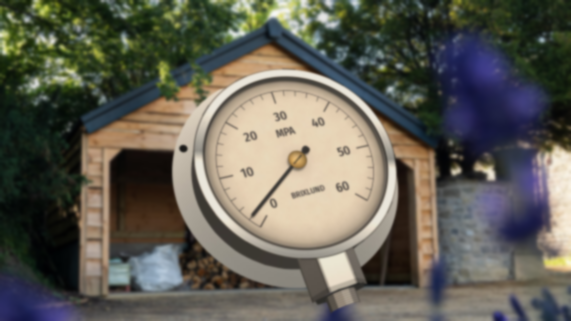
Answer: value=2 unit=MPa
